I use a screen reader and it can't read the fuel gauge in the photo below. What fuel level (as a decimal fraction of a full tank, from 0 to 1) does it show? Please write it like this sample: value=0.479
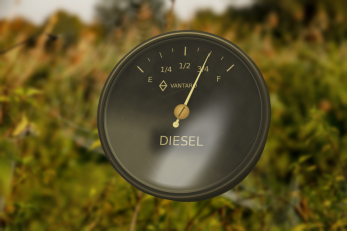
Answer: value=0.75
